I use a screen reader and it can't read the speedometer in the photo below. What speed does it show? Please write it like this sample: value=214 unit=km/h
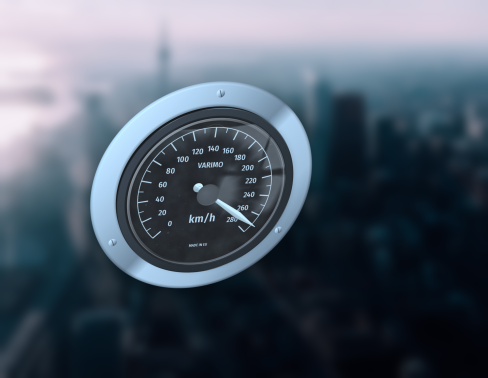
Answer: value=270 unit=km/h
